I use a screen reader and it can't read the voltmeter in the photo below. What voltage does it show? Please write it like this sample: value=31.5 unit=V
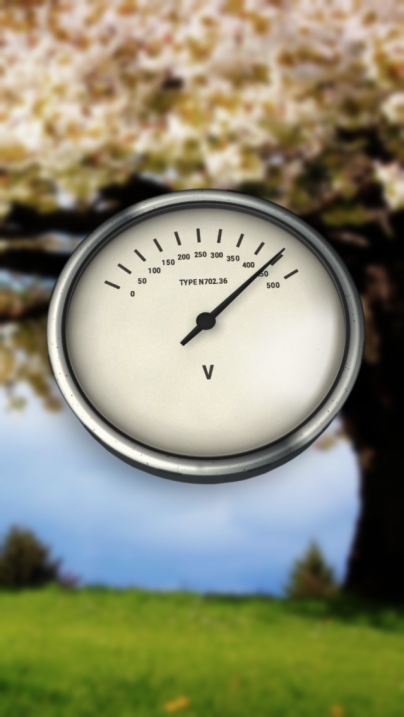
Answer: value=450 unit=V
